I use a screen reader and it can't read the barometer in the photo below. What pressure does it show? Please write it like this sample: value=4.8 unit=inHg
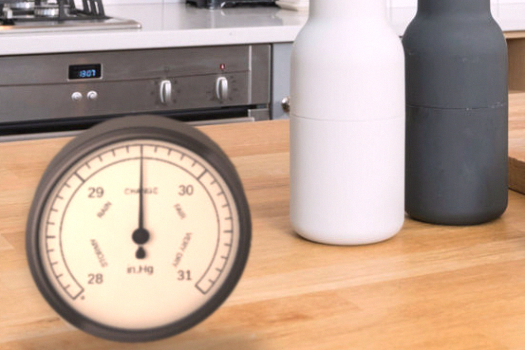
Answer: value=29.5 unit=inHg
